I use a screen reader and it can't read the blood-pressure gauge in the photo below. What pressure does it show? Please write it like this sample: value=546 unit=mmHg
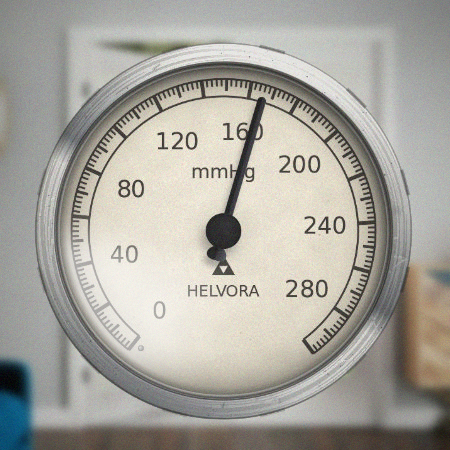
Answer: value=166 unit=mmHg
